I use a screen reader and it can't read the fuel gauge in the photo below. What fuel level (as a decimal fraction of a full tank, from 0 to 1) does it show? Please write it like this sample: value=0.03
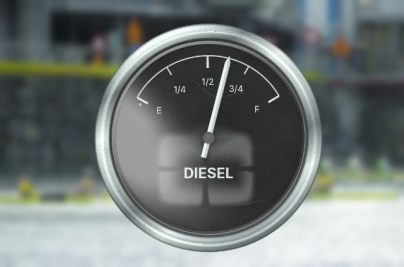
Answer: value=0.625
